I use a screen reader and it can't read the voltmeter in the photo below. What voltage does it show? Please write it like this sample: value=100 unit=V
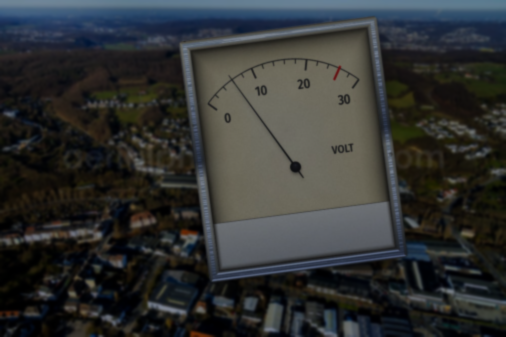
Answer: value=6 unit=V
